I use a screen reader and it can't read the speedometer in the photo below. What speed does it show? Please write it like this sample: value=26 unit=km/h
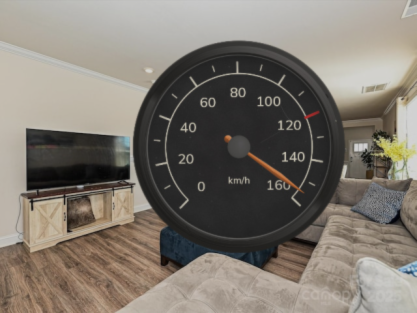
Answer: value=155 unit=km/h
